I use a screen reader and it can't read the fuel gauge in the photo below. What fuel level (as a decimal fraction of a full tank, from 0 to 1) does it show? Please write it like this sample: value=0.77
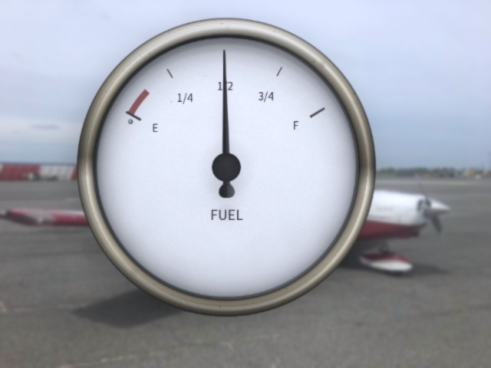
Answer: value=0.5
